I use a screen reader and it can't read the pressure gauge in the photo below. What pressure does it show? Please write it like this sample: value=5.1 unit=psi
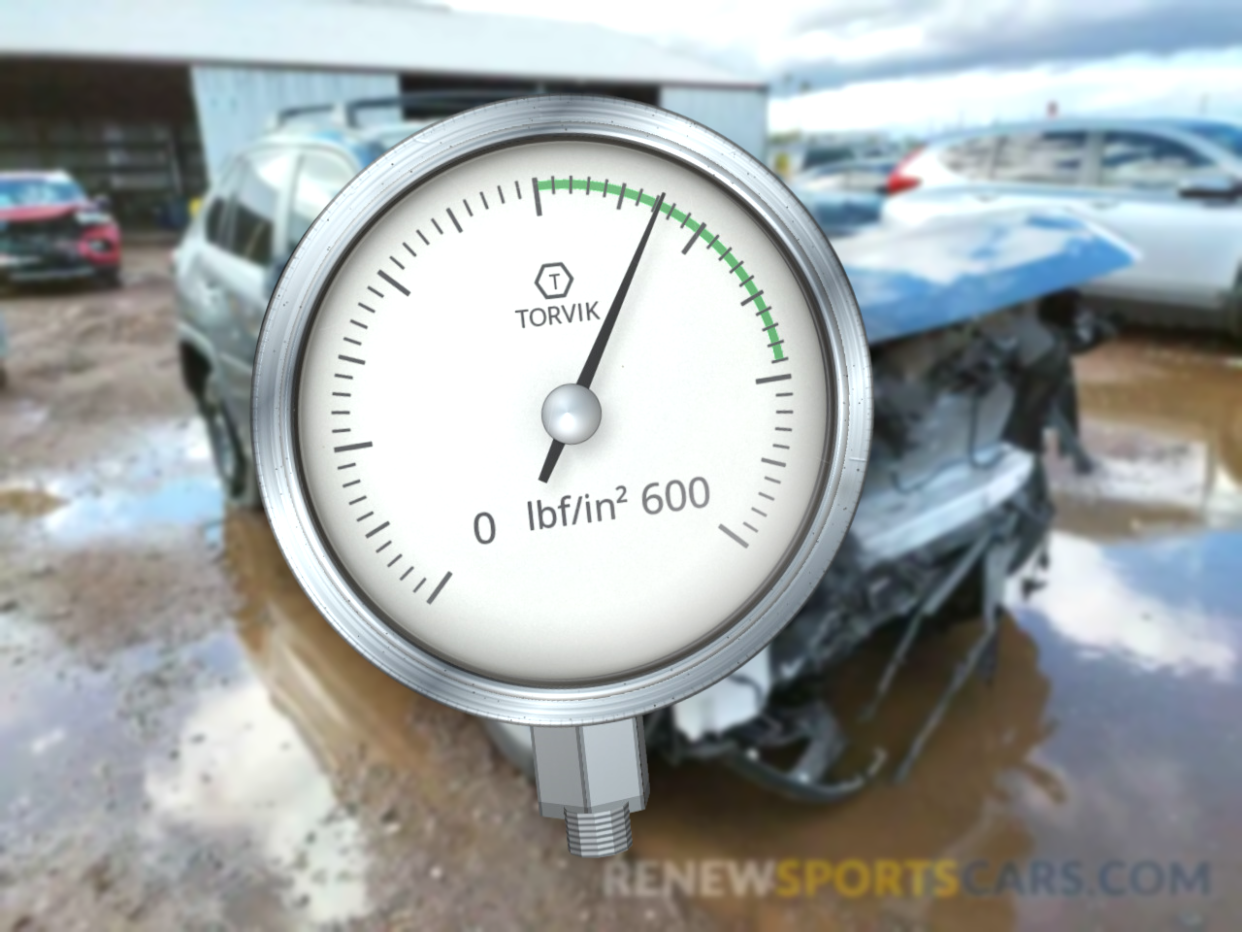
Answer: value=370 unit=psi
